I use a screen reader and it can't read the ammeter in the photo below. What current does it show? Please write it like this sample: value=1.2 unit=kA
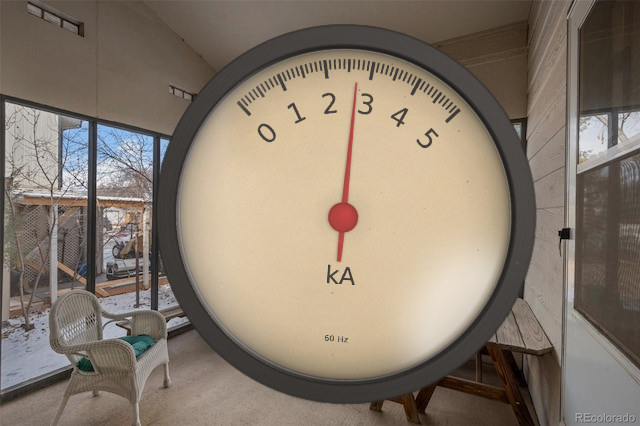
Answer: value=2.7 unit=kA
